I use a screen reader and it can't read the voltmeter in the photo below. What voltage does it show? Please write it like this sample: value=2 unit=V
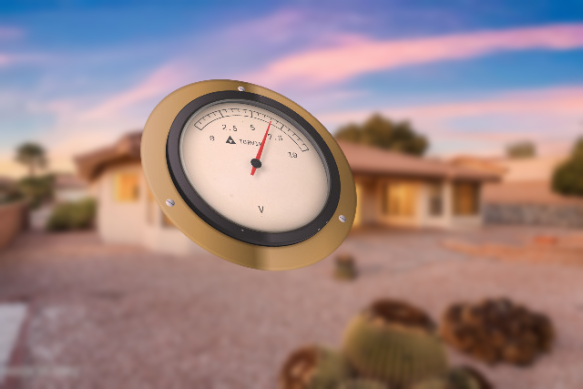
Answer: value=6.5 unit=V
